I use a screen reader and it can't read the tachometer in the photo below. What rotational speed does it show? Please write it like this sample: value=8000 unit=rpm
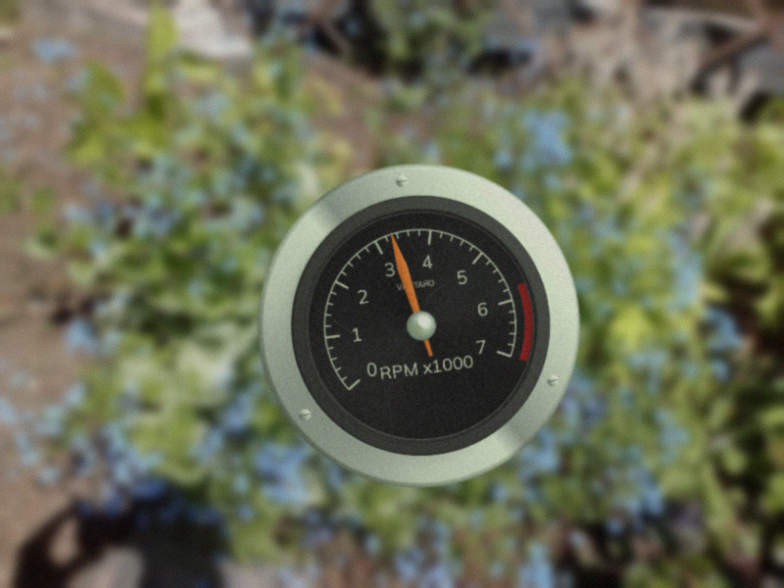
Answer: value=3300 unit=rpm
